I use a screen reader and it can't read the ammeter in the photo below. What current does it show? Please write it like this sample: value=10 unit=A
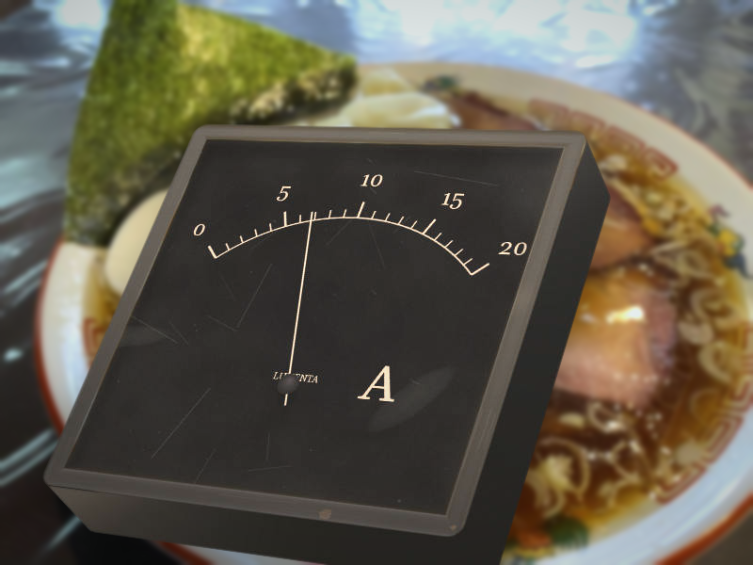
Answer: value=7 unit=A
